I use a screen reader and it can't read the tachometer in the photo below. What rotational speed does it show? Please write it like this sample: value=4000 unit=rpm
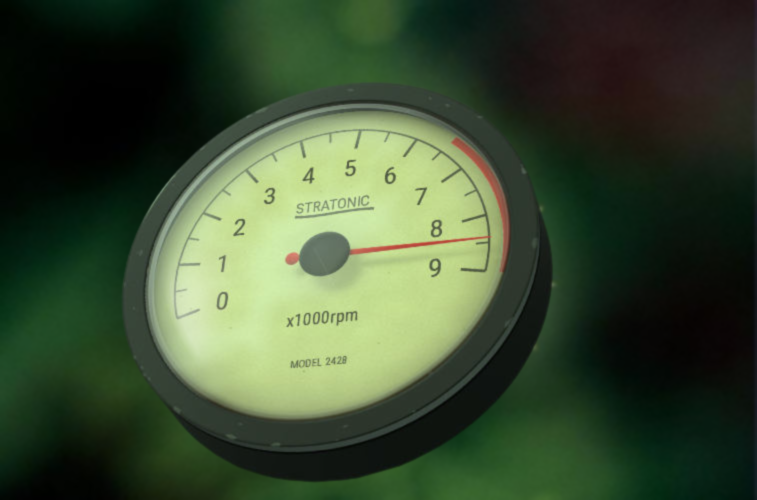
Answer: value=8500 unit=rpm
